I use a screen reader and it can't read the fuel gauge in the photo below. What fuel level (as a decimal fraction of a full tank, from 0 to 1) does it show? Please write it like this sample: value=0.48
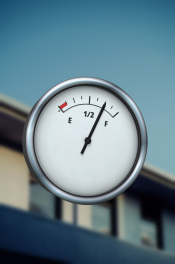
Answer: value=0.75
